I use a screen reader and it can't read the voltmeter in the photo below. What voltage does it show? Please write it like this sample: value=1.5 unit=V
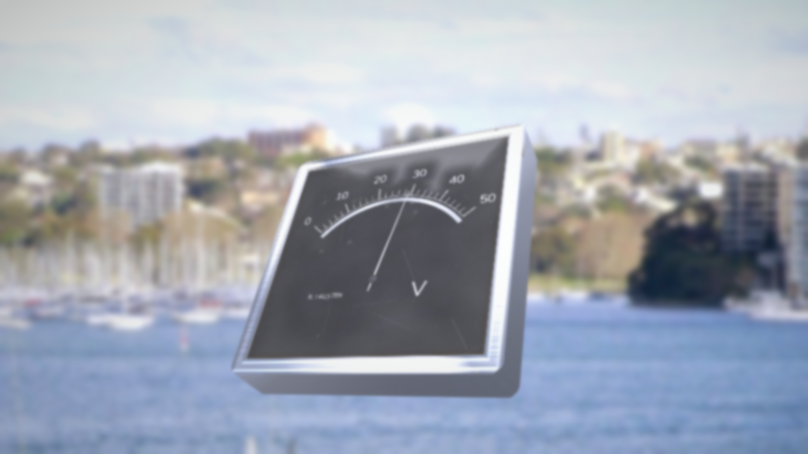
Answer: value=30 unit=V
